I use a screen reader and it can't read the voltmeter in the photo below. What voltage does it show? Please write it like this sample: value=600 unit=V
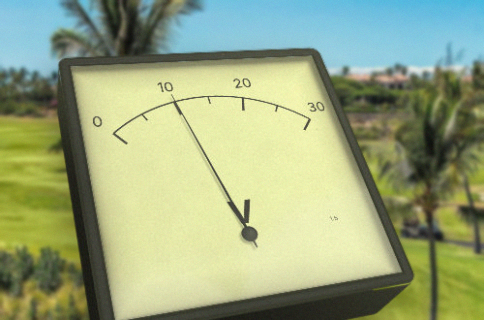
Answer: value=10 unit=V
